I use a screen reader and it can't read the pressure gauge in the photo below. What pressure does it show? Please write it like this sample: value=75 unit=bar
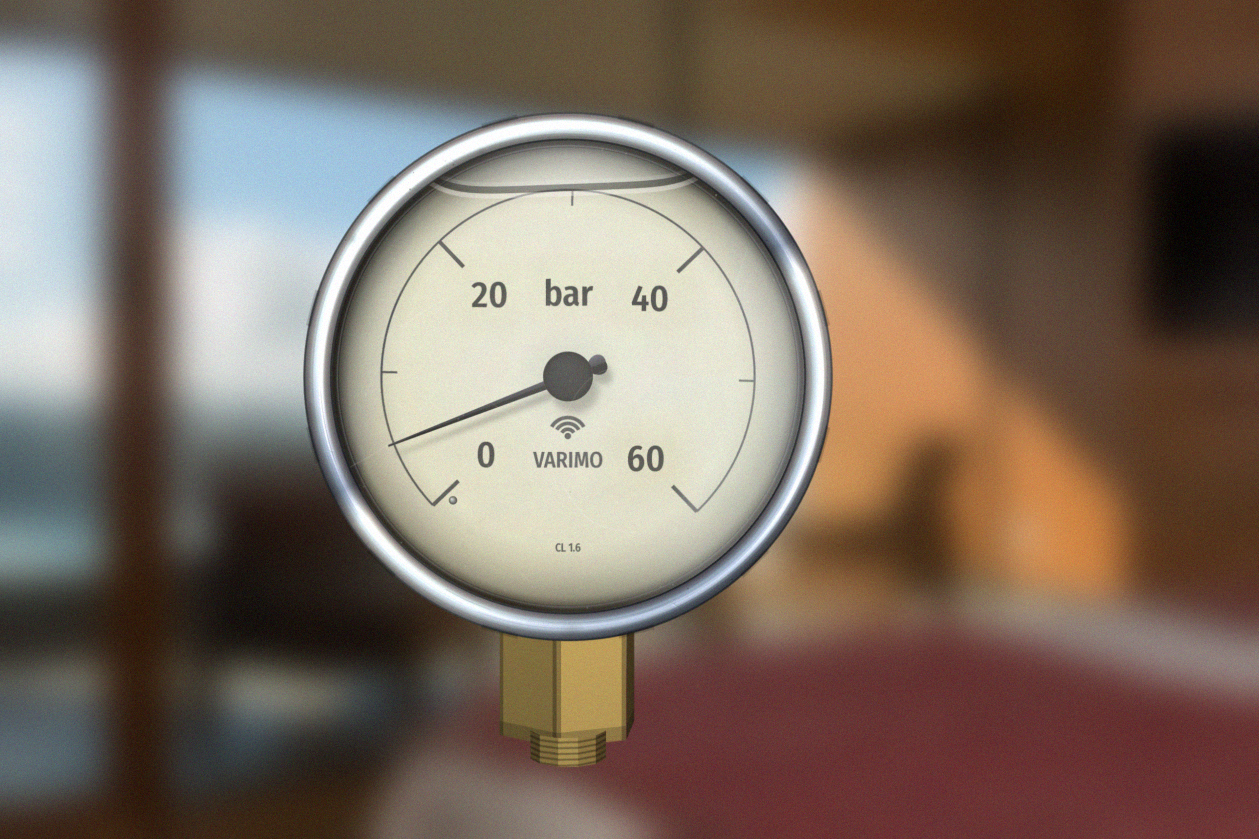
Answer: value=5 unit=bar
